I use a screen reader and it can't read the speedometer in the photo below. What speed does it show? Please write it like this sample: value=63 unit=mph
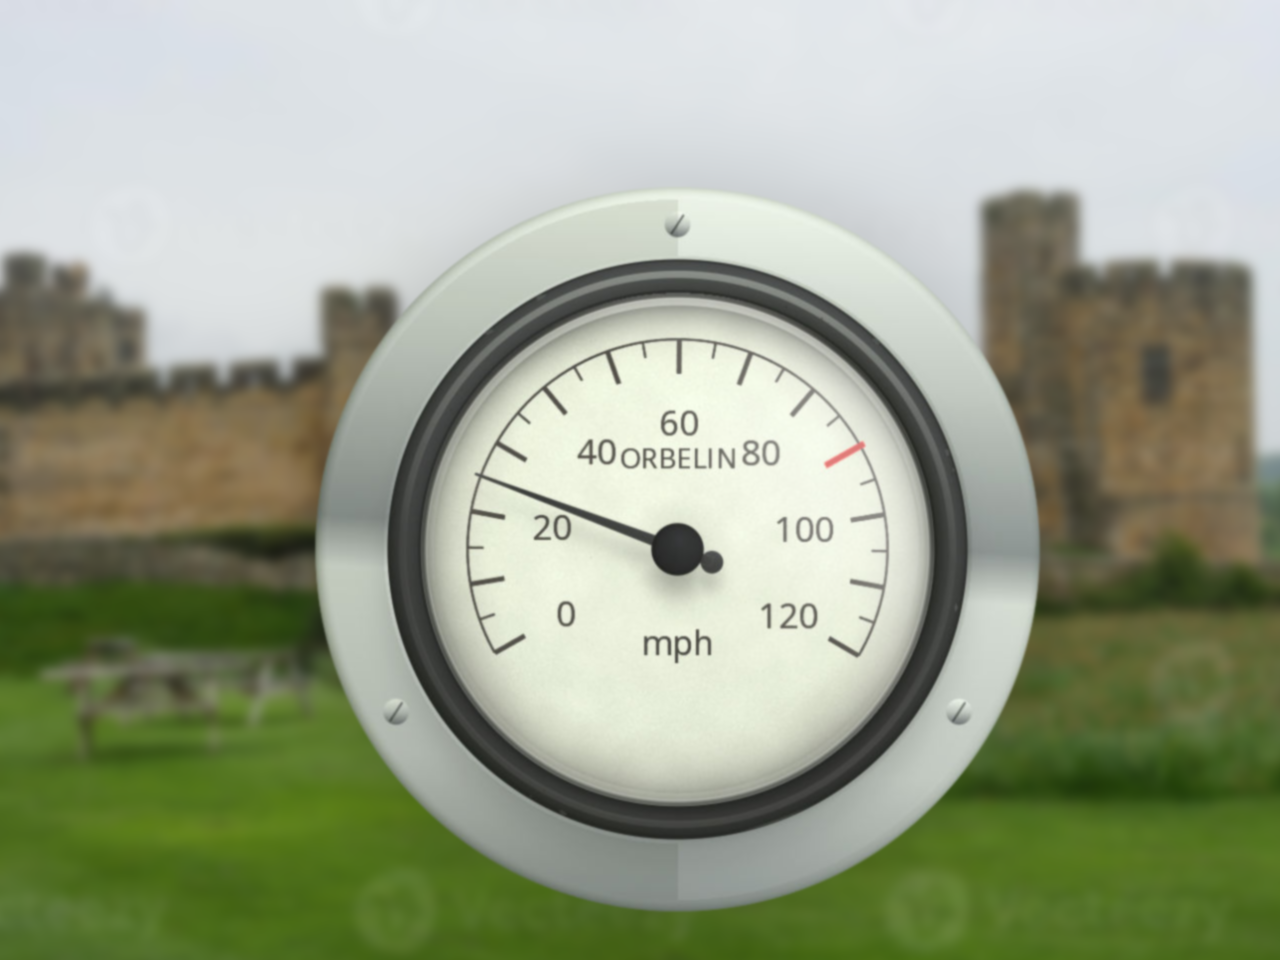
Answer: value=25 unit=mph
